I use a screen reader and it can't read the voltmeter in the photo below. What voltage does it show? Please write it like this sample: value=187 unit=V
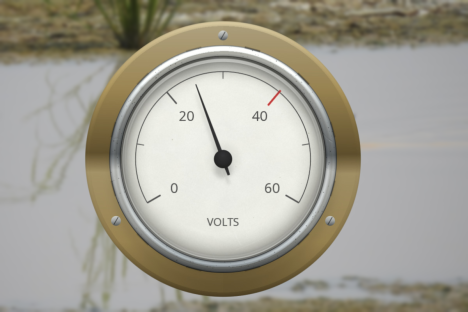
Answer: value=25 unit=V
